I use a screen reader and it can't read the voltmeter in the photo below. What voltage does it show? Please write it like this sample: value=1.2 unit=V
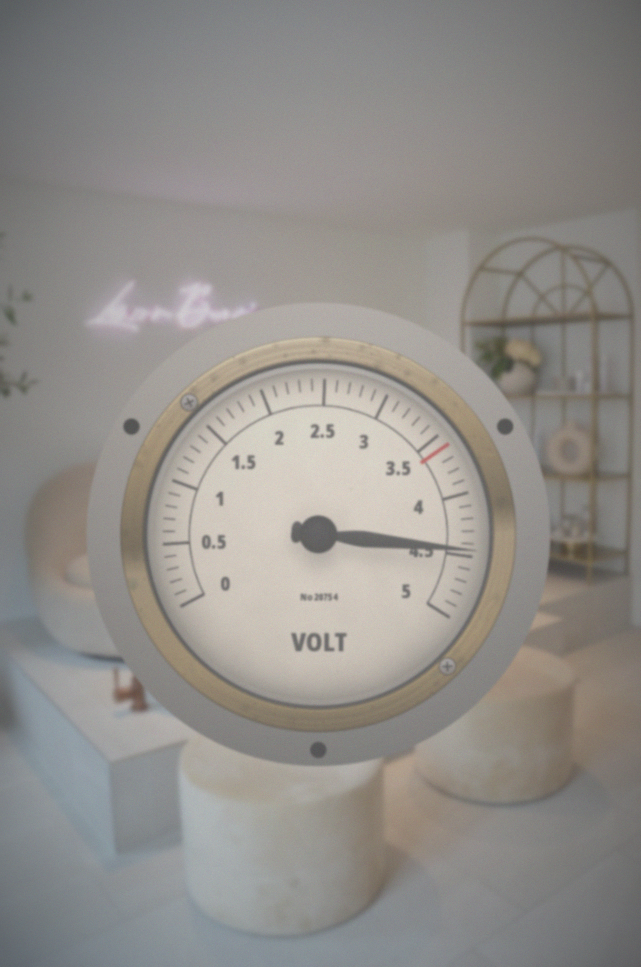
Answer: value=4.45 unit=V
